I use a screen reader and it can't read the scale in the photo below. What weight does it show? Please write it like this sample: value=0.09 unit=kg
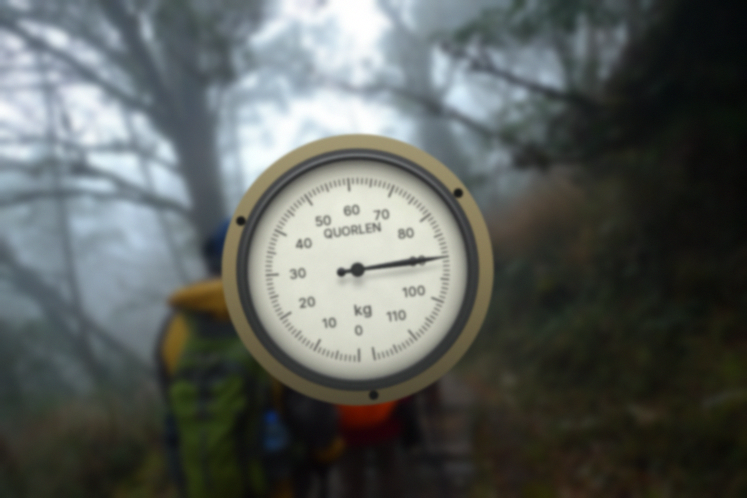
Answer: value=90 unit=kg
